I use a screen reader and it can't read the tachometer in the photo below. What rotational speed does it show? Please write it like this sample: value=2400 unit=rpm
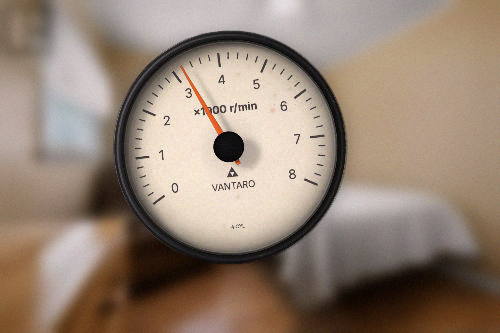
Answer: value=3200 unit=rpm
